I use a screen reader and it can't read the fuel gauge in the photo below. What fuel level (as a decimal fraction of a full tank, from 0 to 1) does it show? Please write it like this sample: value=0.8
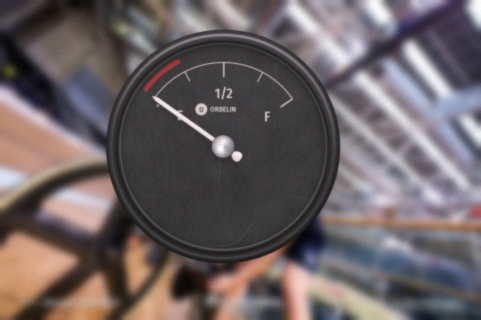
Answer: value=0
